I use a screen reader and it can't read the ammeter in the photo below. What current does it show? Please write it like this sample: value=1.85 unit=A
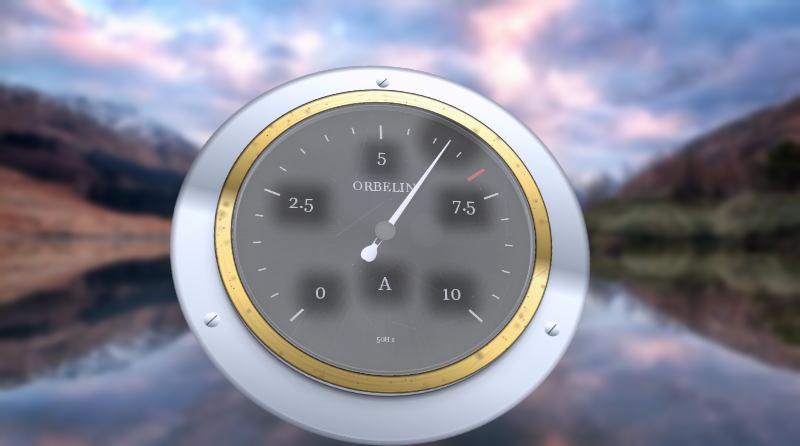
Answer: value=6.25 unit=A
